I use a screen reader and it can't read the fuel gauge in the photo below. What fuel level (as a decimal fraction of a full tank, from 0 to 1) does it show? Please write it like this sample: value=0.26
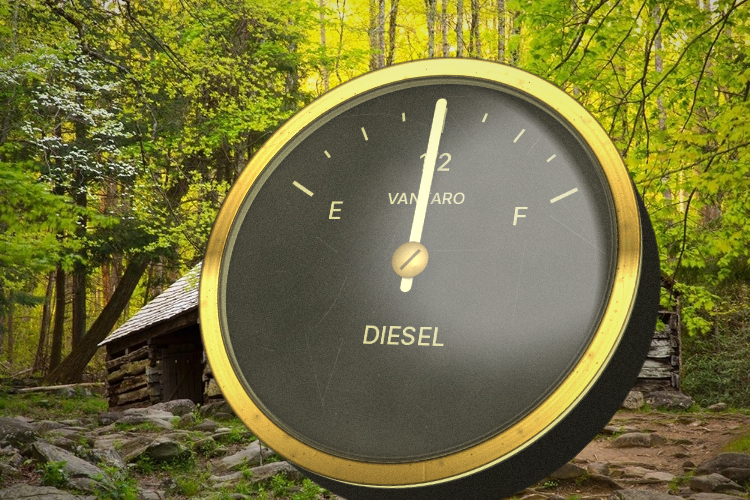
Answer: value=0.5
